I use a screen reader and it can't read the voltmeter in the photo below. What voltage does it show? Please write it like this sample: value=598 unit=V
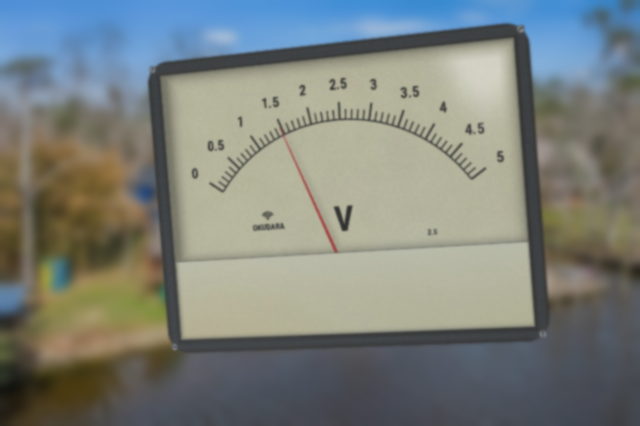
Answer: value=1.5 unit=V
